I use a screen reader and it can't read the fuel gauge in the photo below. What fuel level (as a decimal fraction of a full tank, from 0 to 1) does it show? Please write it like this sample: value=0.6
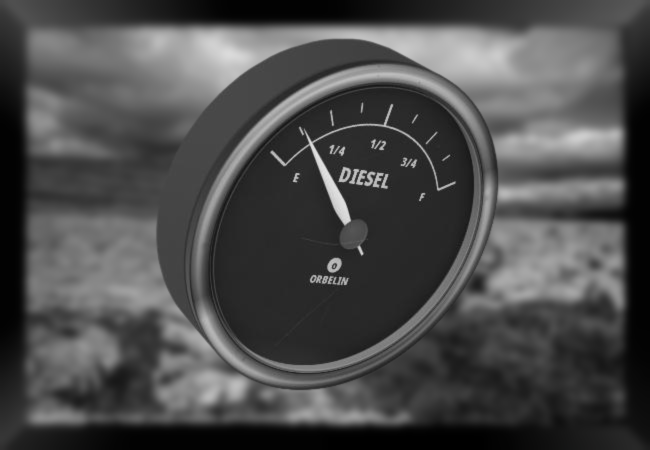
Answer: value=0.125
